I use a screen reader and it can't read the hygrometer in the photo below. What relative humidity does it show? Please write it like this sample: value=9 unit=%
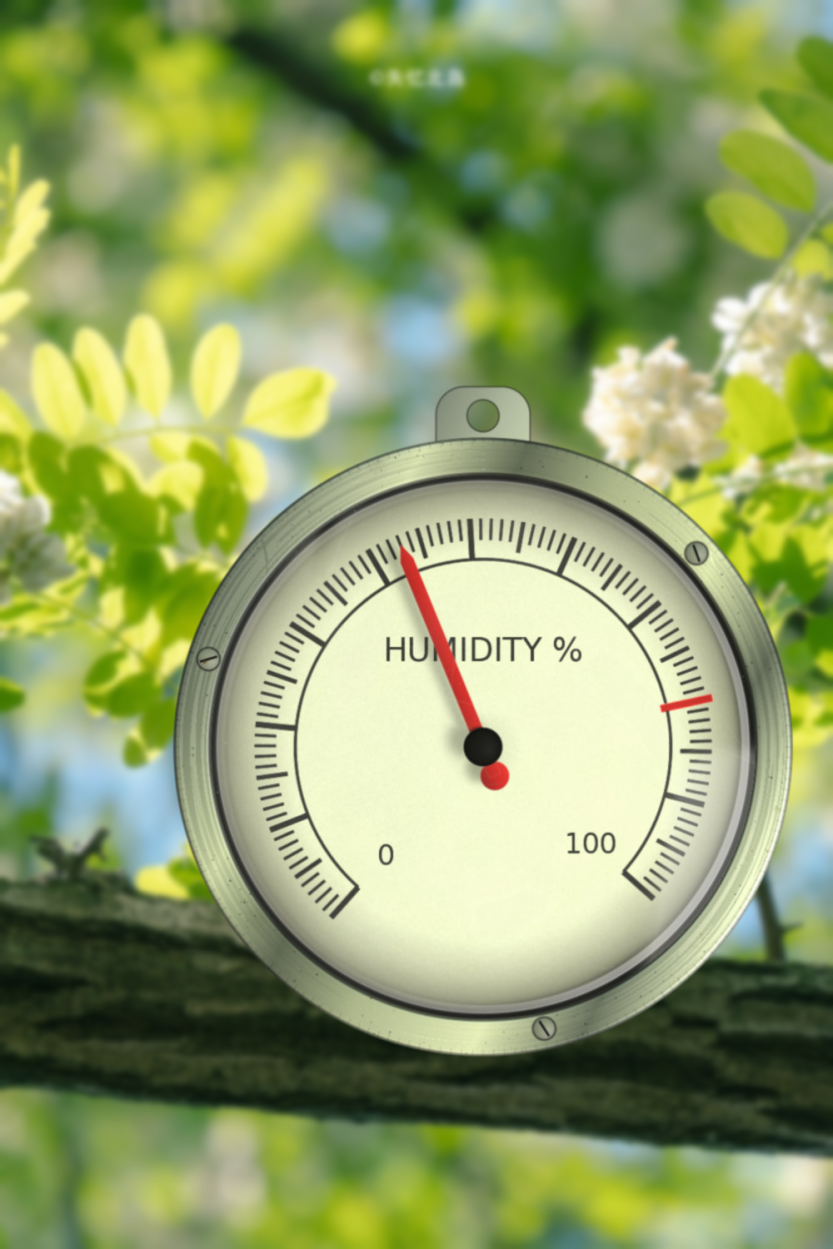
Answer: value=43 unit=%
